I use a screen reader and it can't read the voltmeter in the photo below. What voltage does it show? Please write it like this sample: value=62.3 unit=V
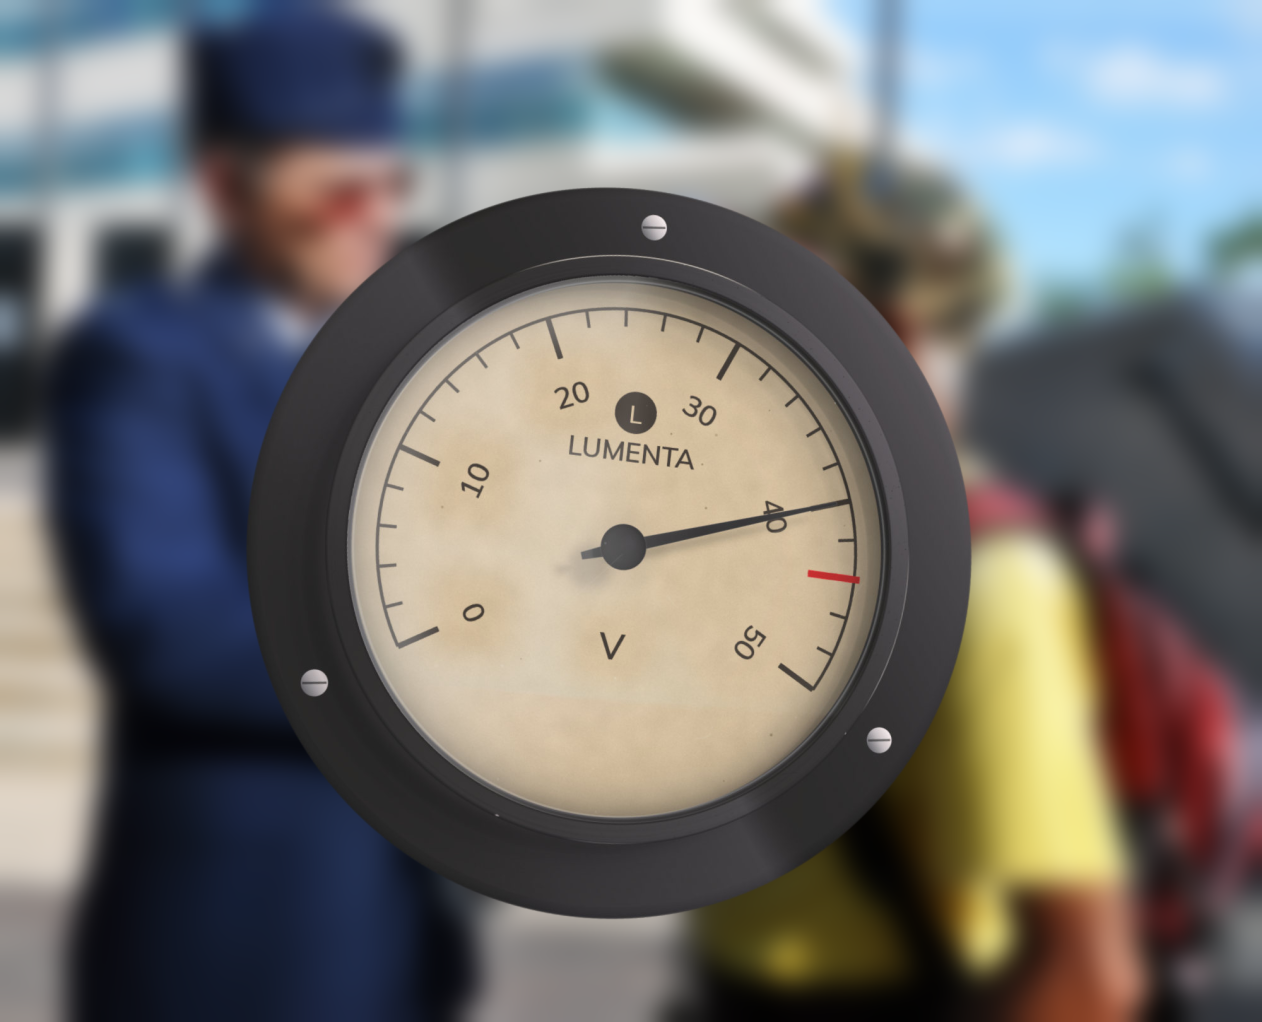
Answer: value=40 unit=V
